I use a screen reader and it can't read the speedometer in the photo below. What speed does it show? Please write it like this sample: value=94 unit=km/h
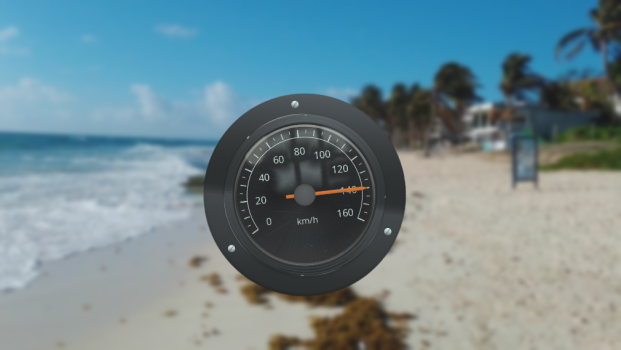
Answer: value=140 unit=km/h
